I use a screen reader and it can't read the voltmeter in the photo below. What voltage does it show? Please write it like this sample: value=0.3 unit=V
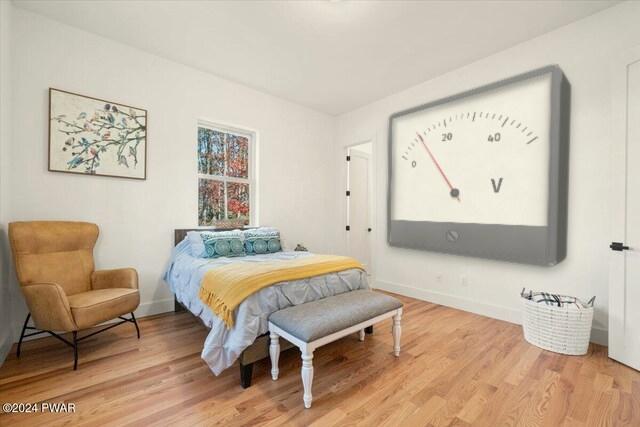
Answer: value=10 unit=V
